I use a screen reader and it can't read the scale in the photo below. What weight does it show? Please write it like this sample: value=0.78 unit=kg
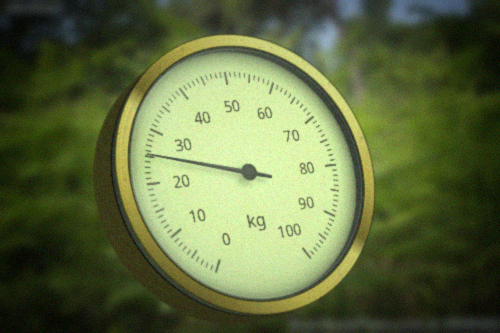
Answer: value=25 unit=kg
